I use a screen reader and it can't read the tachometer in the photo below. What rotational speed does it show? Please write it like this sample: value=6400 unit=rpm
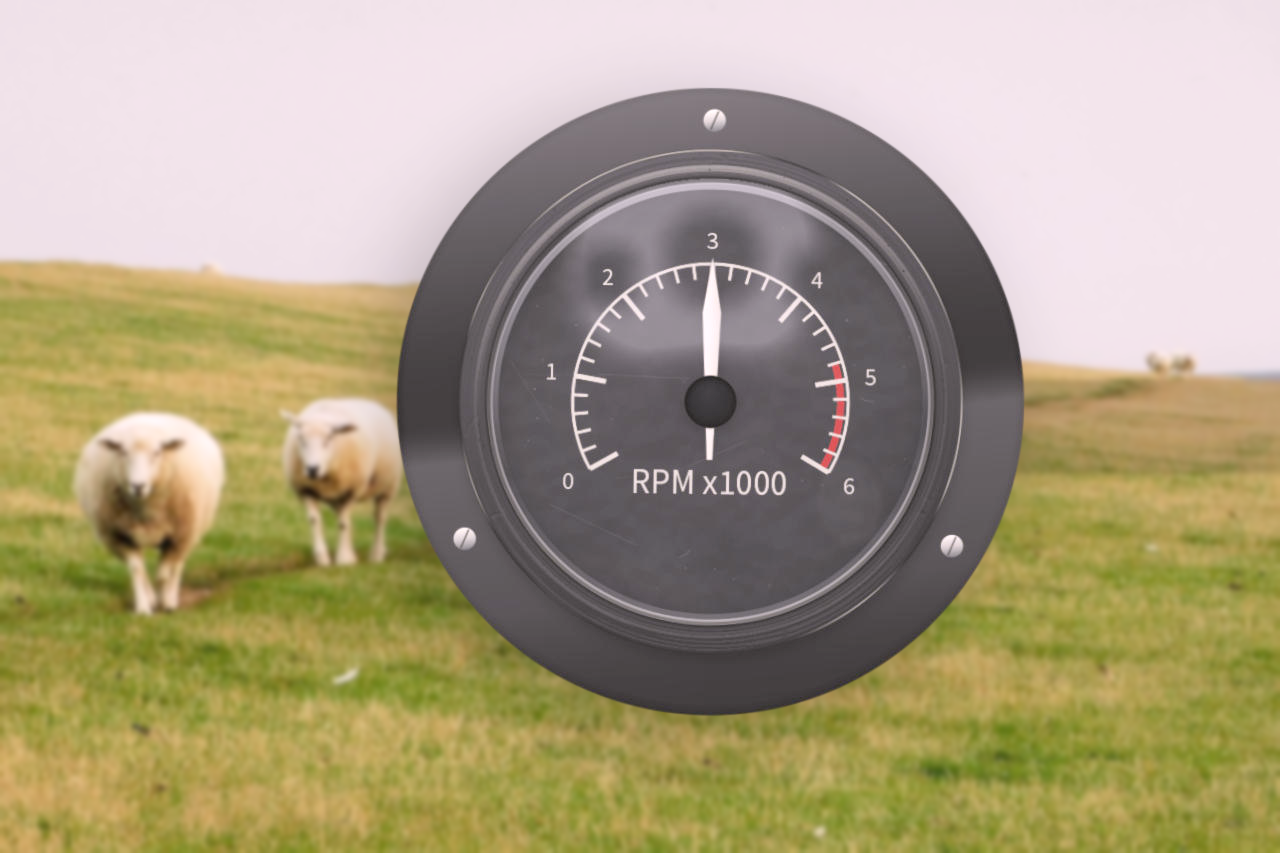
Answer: value=3000 unit=rpm
